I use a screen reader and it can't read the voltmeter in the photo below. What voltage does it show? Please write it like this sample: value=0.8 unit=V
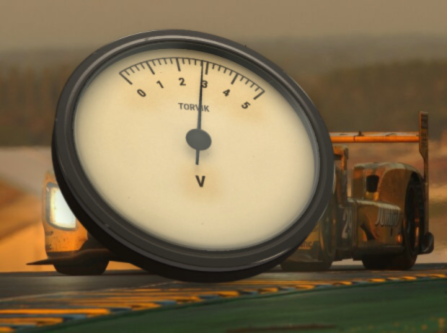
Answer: value=2.8 unit=V
